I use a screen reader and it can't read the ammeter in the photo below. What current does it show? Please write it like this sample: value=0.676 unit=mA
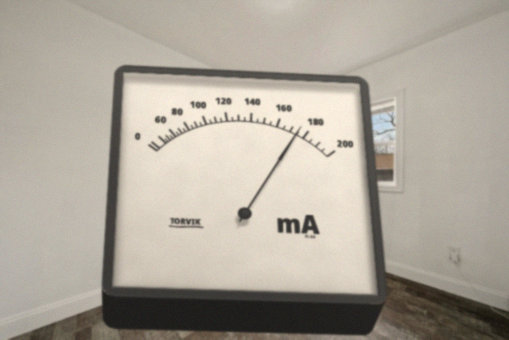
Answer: value=175 unit=mA
